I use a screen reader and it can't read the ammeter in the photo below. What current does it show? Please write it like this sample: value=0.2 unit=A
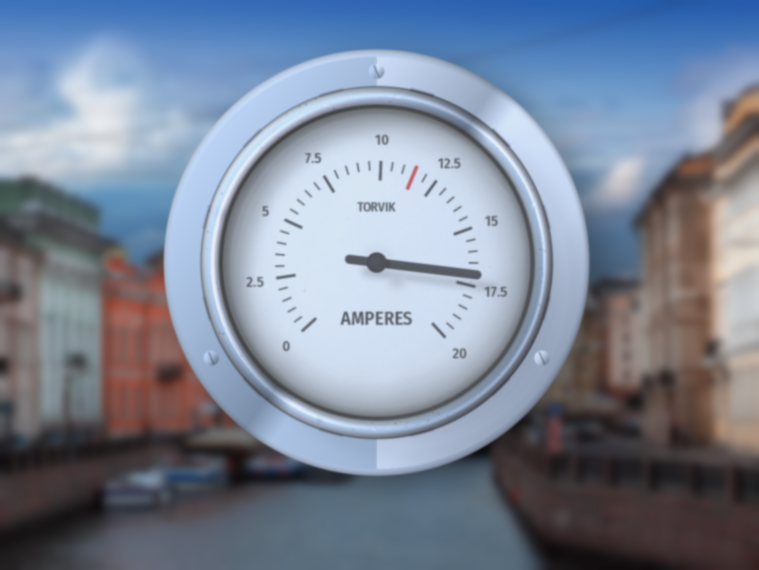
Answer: value=17 unit=A
